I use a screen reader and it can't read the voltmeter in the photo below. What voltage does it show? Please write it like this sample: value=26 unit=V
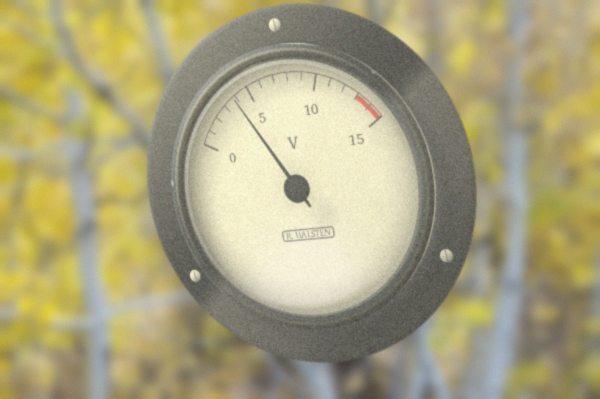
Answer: value=4 unit=V
